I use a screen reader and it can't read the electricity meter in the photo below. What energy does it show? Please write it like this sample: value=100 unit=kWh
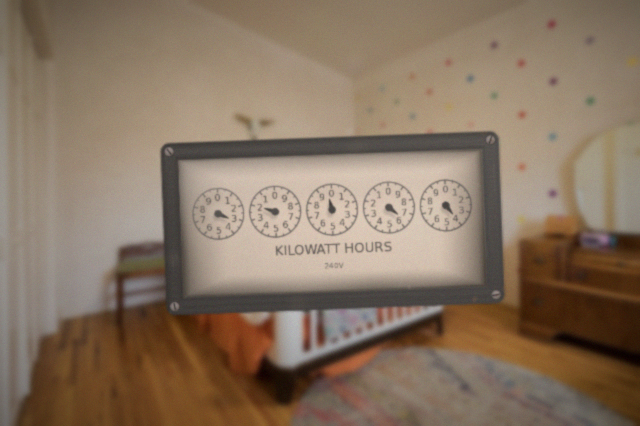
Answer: value=31964 unit=kWh
